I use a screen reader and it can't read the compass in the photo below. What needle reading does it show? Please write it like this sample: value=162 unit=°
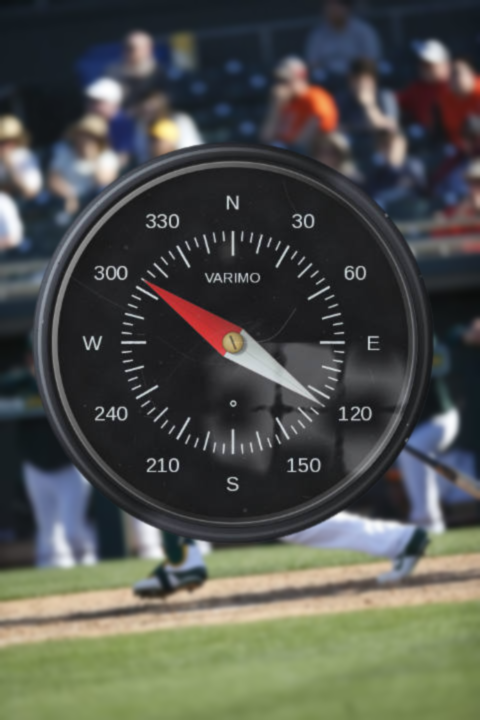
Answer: value=305 unit=°
